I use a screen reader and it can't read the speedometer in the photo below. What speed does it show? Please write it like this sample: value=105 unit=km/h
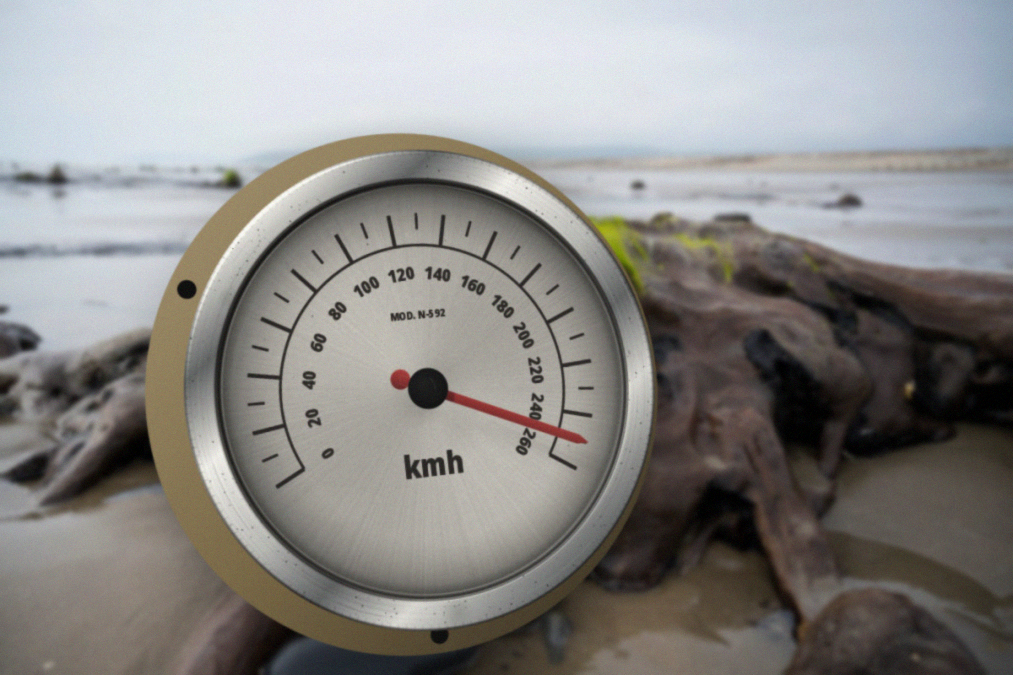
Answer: value=250 unit=km/h
